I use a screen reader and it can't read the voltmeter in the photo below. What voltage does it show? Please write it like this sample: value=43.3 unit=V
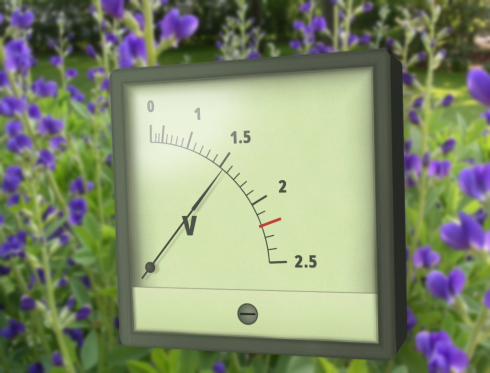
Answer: value=1.55 unit=V
